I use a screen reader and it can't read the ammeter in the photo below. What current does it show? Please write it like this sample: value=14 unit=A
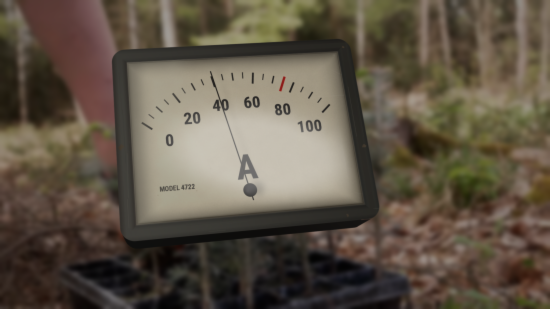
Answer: value=40 unit=A
